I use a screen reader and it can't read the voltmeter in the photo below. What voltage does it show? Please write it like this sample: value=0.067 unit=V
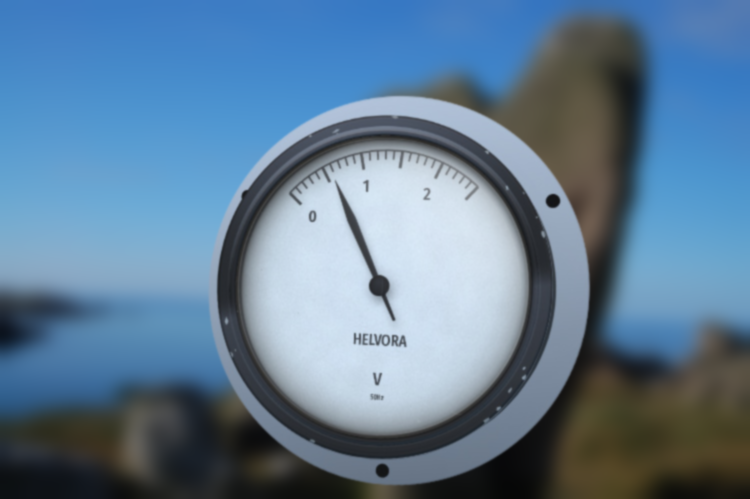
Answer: value=0.6 unit=V
